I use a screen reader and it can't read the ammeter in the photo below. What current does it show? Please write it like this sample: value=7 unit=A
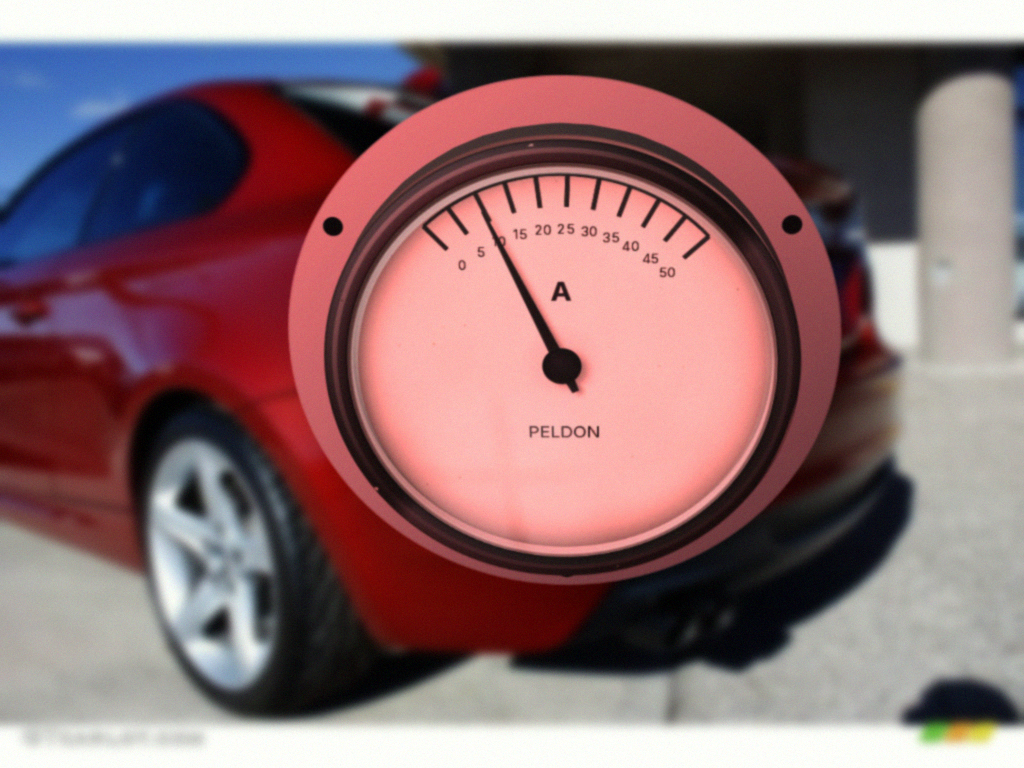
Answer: value=10 unit=A
